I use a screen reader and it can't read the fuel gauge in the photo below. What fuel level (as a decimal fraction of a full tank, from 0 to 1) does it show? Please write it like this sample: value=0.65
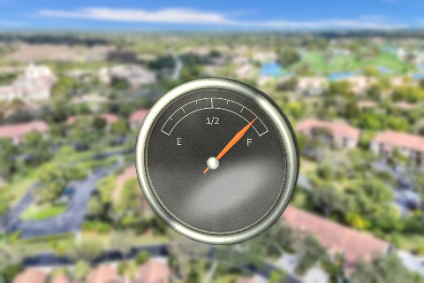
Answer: value=0.875
